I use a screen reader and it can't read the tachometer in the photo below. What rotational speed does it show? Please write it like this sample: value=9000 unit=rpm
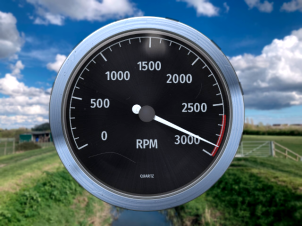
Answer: value=2900 unit=rpm
